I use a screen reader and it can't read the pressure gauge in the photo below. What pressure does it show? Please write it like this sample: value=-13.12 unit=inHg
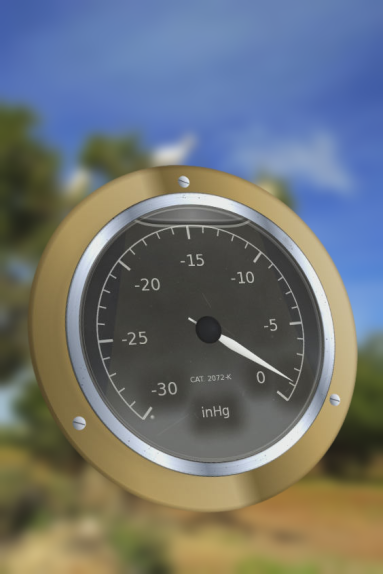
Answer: value=-1 unit=inHg
